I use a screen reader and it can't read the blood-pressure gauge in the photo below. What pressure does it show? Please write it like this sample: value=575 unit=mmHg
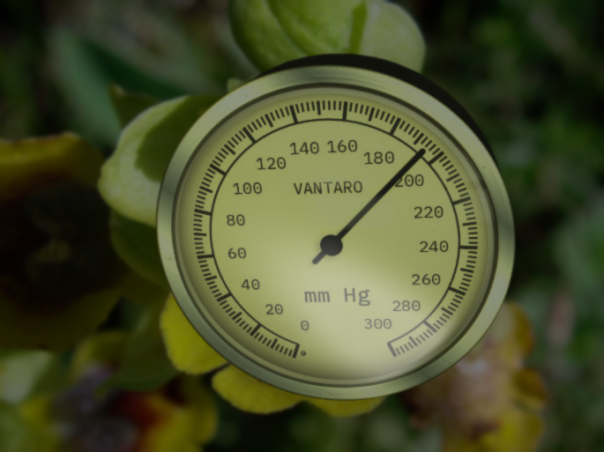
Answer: value=194 unit=mmHg
